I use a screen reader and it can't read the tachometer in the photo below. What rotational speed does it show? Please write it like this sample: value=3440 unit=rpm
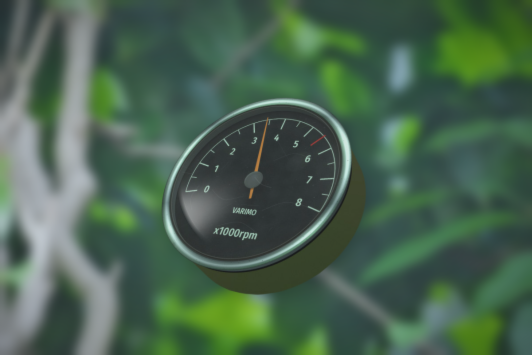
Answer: value=3500 unit=rpm
